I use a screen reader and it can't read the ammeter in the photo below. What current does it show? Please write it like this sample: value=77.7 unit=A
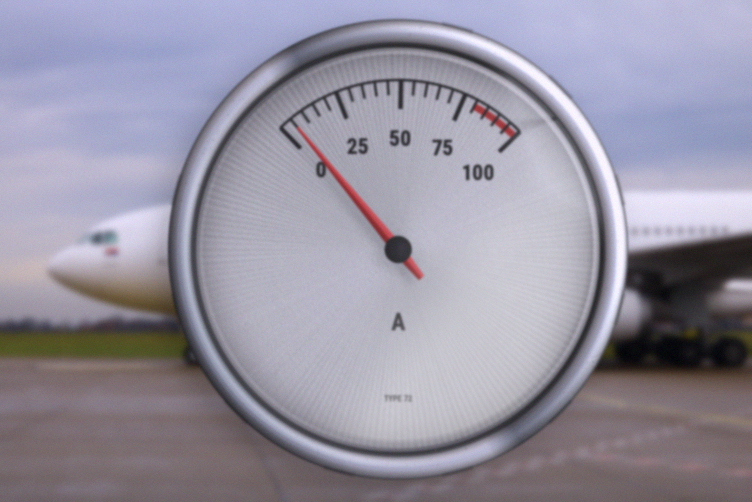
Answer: value=5 unit=A
